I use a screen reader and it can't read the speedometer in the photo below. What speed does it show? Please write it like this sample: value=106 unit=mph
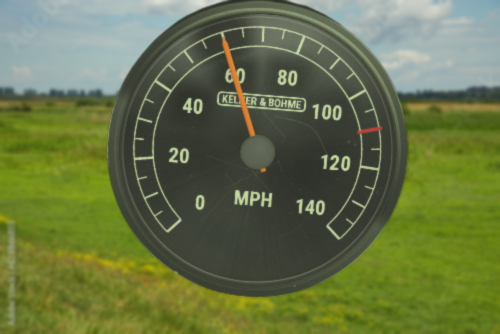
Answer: value=60 unit=mph
